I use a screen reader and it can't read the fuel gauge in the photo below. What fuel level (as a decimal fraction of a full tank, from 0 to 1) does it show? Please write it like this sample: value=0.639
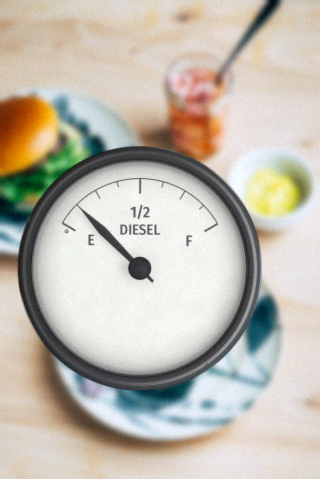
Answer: value=0.125
